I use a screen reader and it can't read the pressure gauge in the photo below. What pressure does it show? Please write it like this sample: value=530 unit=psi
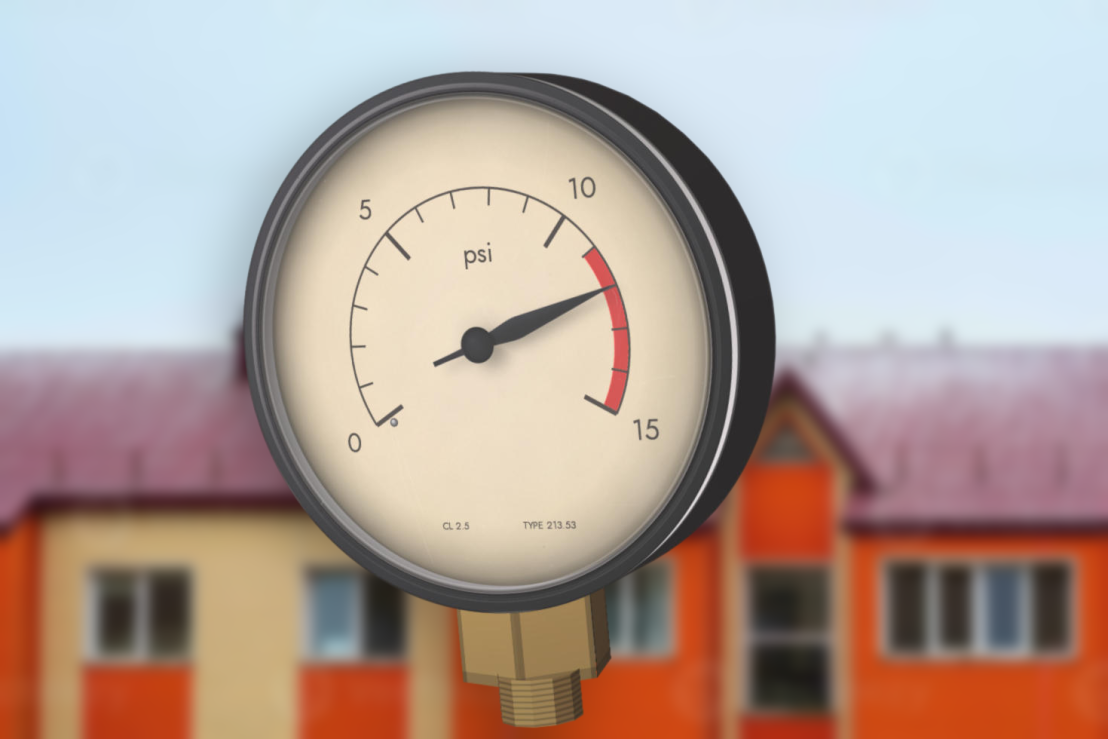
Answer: value=12 unit=psi
